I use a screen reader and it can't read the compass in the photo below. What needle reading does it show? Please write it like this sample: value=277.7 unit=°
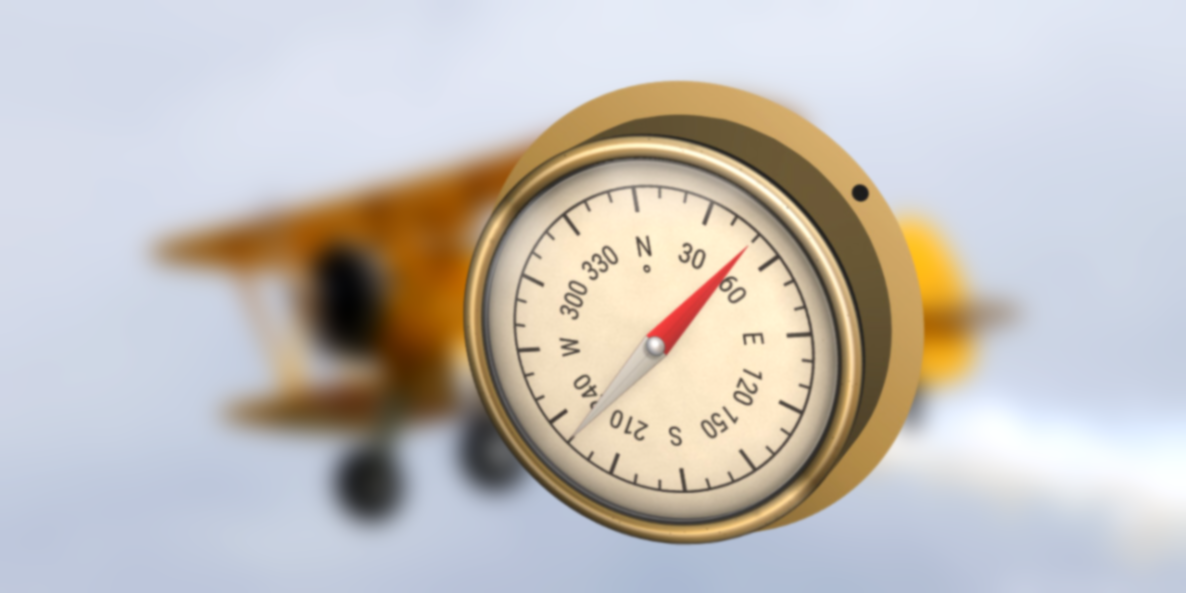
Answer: value=50 unit=°
